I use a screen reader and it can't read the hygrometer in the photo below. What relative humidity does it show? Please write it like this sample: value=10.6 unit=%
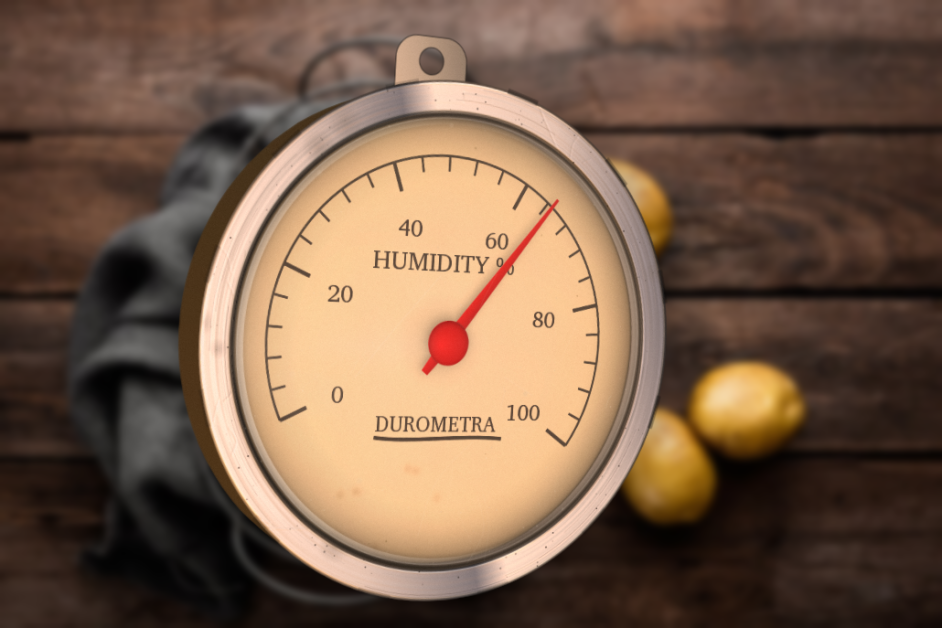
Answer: value=64 unit=%
